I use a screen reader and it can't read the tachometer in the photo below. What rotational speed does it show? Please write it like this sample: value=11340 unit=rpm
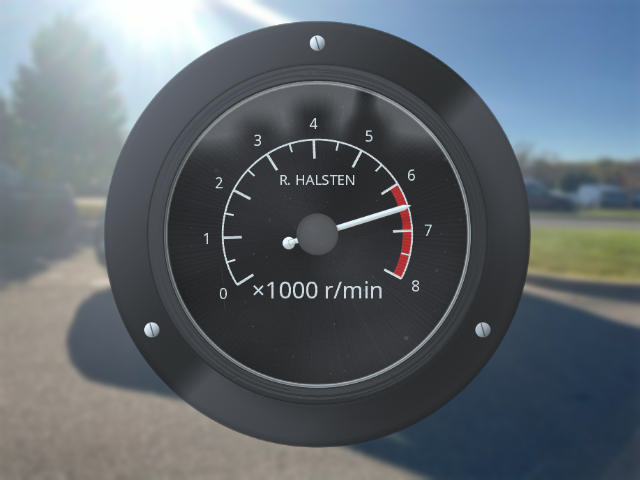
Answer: value=6500 unit=rpm
